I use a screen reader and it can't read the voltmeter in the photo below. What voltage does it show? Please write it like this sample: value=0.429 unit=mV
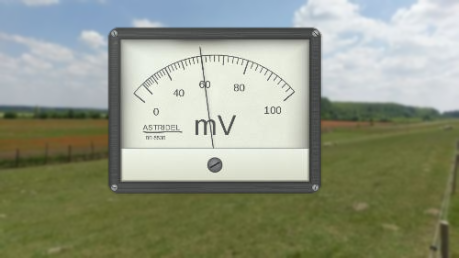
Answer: value=60 unit=mV
